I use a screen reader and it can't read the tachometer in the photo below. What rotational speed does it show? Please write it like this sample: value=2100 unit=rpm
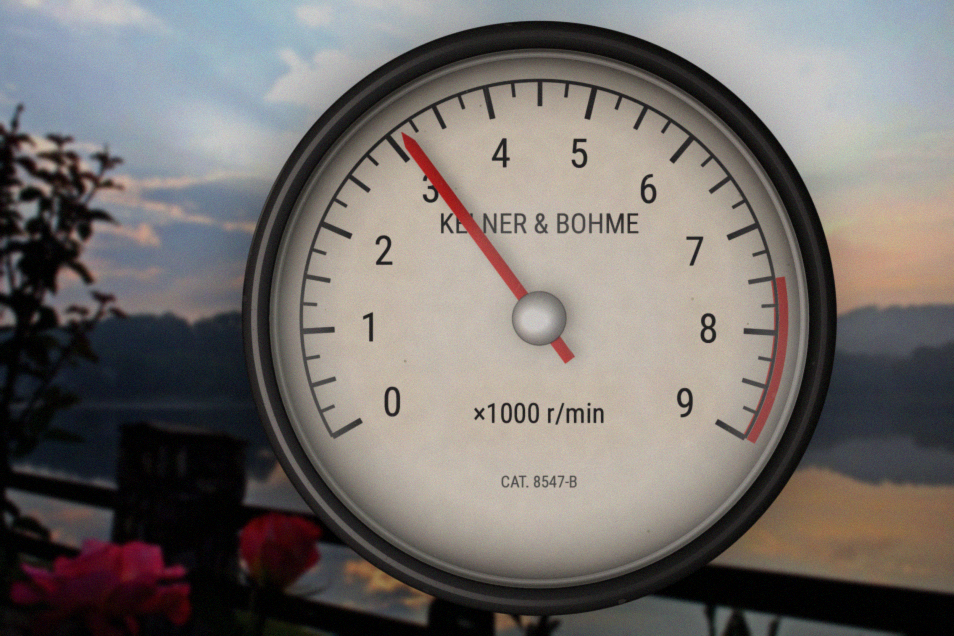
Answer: value=3125 unit=rpm
